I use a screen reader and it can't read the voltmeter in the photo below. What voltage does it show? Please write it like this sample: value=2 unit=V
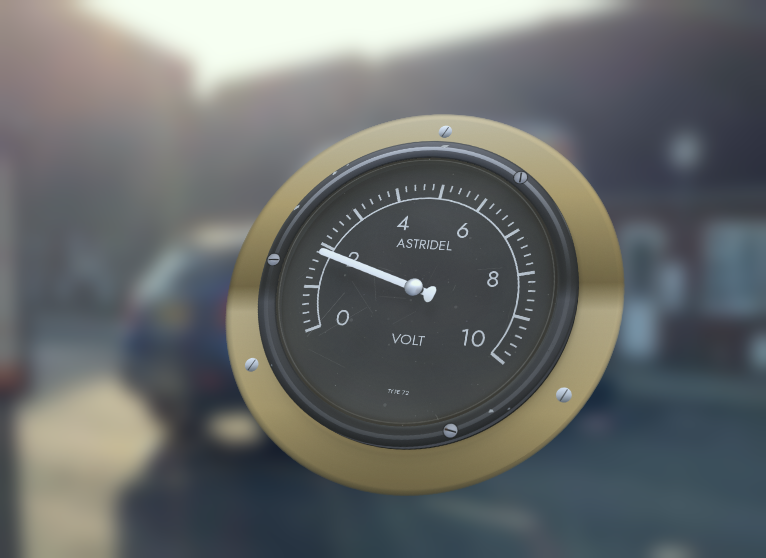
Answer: value=1.8 unit=V
